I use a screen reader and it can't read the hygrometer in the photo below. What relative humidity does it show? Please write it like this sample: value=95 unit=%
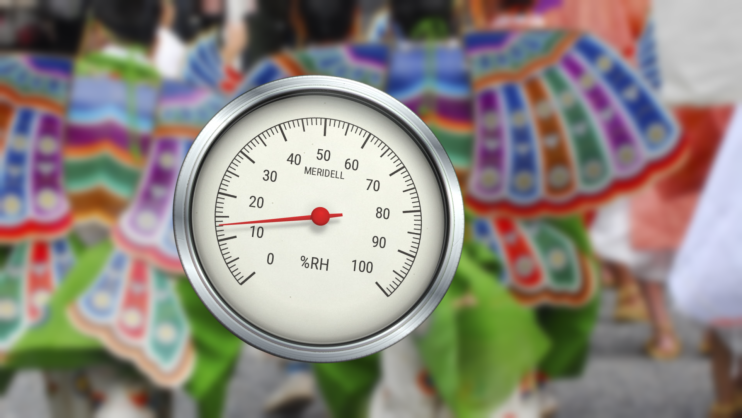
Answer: value=13 unit=%
